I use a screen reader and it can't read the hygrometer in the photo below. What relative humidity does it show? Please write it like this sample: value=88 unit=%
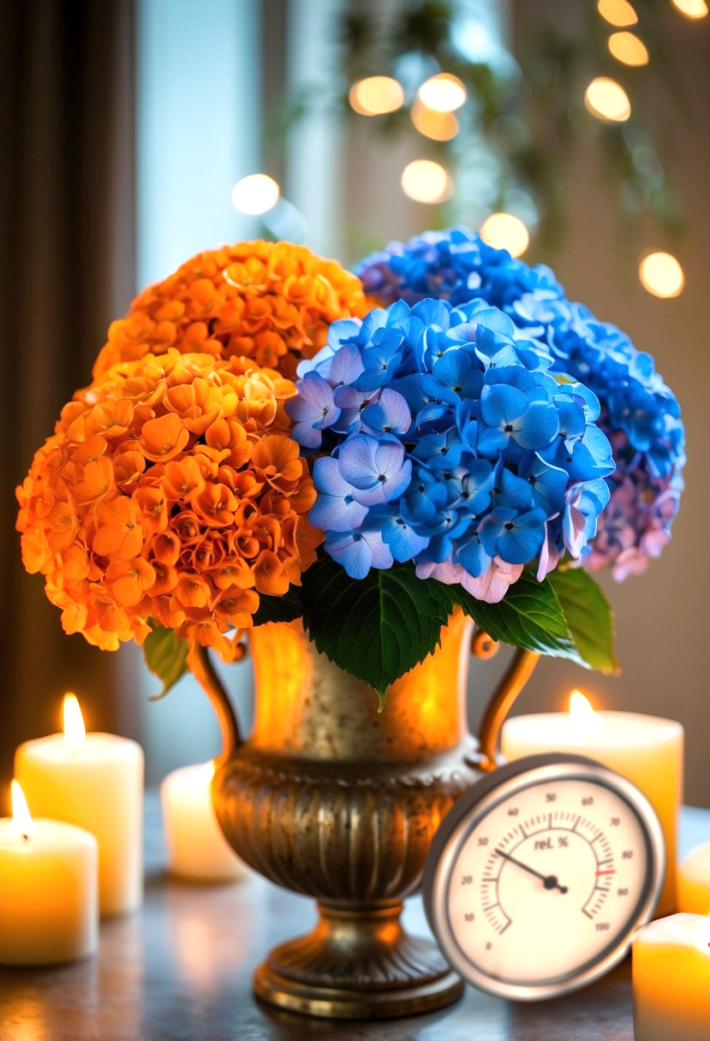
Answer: value=30 unit=%
